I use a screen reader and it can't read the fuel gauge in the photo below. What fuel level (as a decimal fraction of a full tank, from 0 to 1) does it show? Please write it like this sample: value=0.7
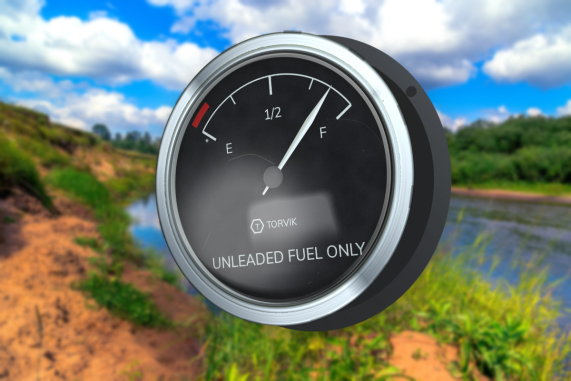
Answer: value=0.875
